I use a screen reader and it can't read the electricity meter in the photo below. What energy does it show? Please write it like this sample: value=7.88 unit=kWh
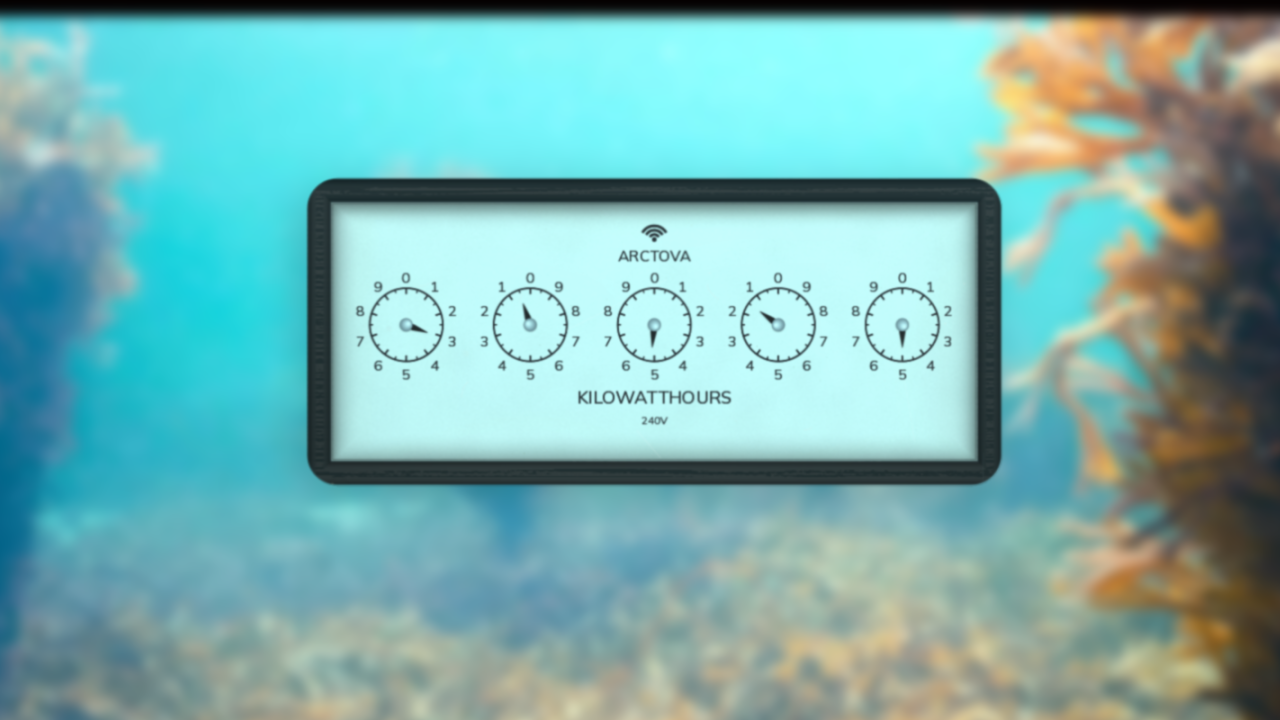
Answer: value=30515 unit=kWh
